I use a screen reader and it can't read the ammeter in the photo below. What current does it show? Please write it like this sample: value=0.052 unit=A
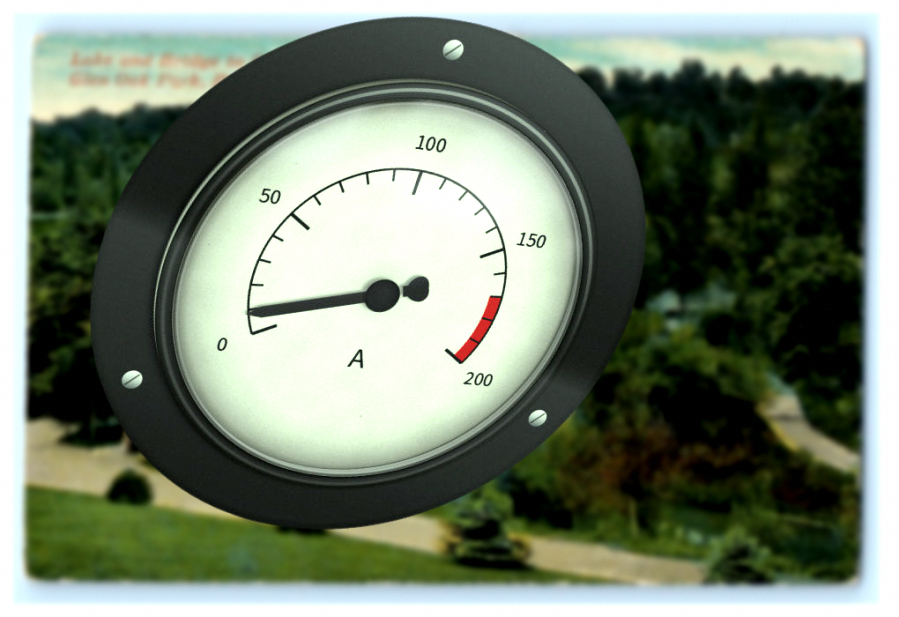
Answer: value=10 unit=A
